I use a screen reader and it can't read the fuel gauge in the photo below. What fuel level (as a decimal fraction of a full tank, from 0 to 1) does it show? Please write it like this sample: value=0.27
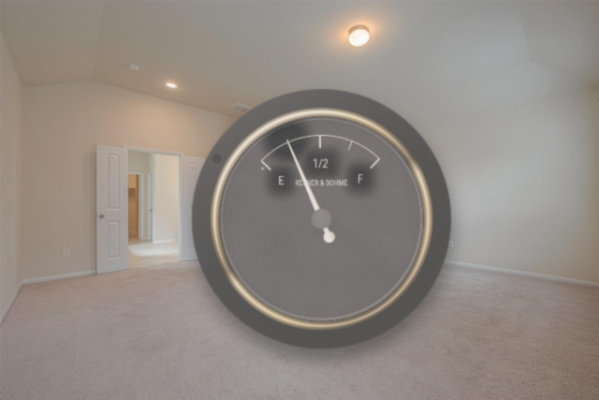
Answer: value=0.25
